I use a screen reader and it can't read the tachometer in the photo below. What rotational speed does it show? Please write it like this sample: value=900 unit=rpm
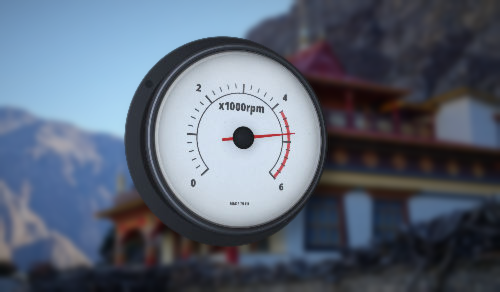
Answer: value=4800 unit=rpm
